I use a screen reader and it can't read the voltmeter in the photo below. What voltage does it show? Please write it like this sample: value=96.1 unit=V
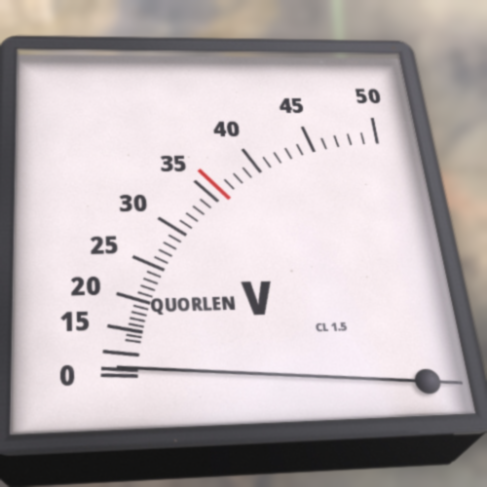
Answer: value=5 unit=V
